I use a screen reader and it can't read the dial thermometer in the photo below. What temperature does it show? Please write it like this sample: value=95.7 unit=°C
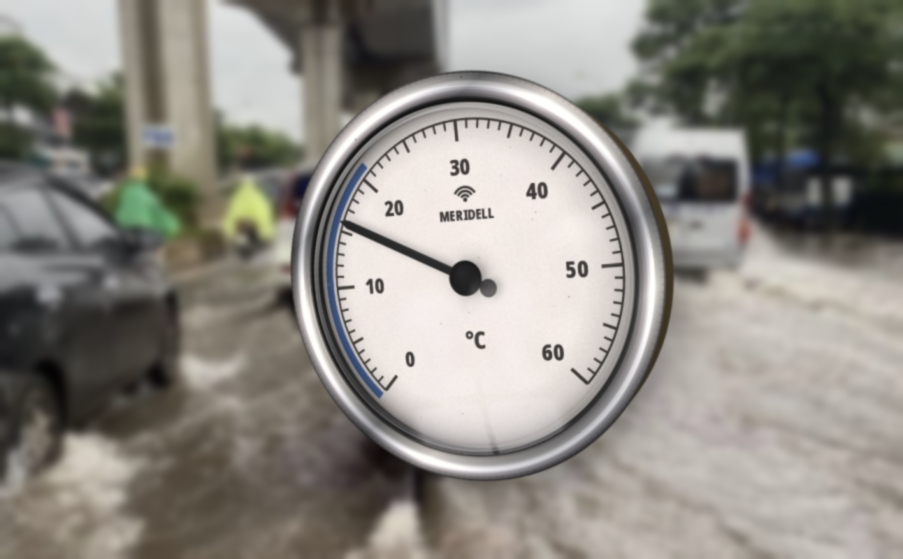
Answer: value=16 unit=°C
